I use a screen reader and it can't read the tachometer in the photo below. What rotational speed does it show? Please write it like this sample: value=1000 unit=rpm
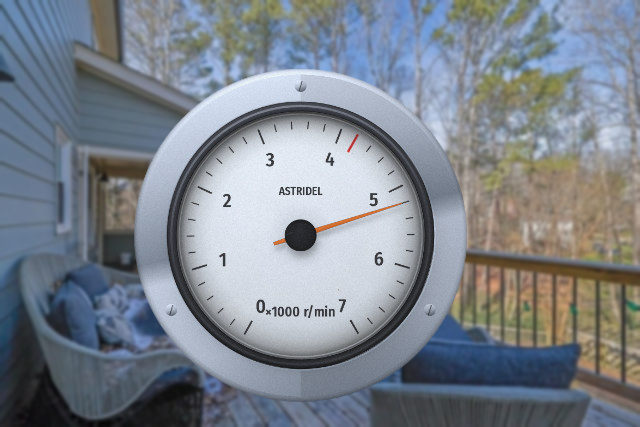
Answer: value=5200 unit=rpm
